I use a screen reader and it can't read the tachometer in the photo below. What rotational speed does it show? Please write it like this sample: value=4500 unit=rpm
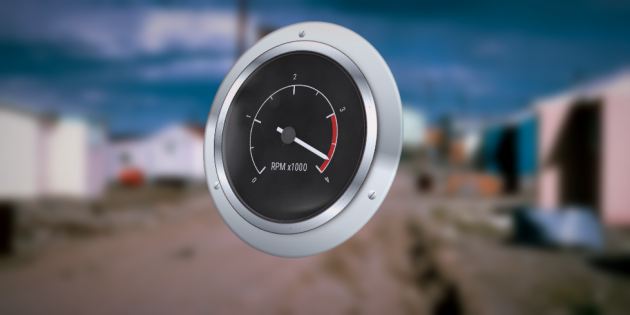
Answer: value=3750 unit=rpm
